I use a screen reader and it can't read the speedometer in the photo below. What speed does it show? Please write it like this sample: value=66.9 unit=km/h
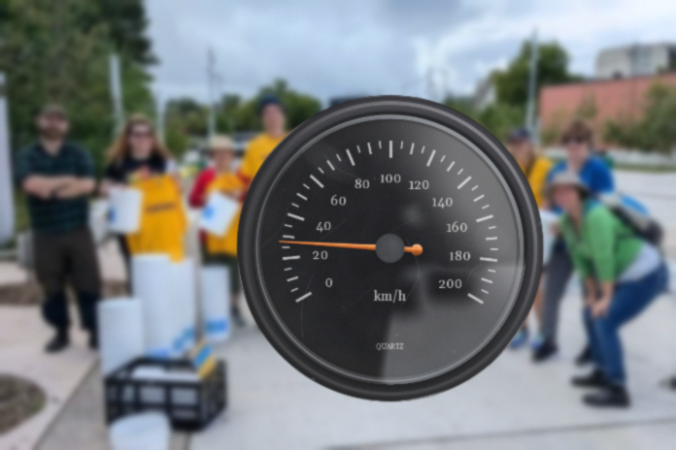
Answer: value=27.5 unit=km/h
